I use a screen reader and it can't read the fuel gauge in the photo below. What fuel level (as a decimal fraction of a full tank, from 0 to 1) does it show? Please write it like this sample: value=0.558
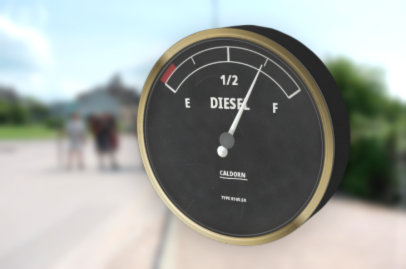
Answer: value=0.75
